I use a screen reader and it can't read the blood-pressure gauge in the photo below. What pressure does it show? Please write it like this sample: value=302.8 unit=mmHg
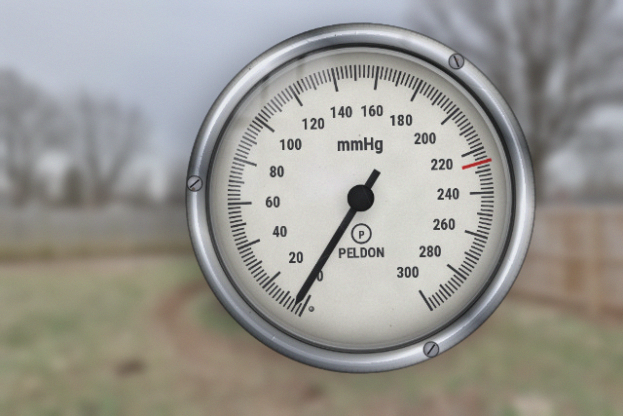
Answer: value=4 unit=mmHg
